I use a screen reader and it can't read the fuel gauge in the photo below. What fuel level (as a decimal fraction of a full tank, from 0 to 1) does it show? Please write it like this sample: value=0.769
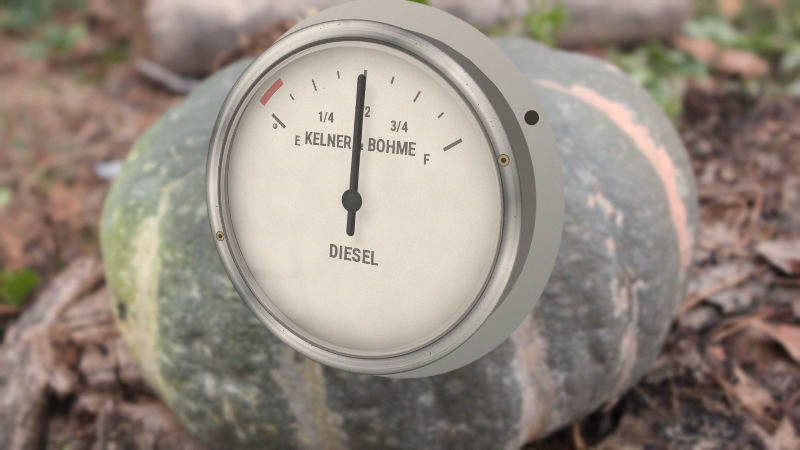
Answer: value=0.5
